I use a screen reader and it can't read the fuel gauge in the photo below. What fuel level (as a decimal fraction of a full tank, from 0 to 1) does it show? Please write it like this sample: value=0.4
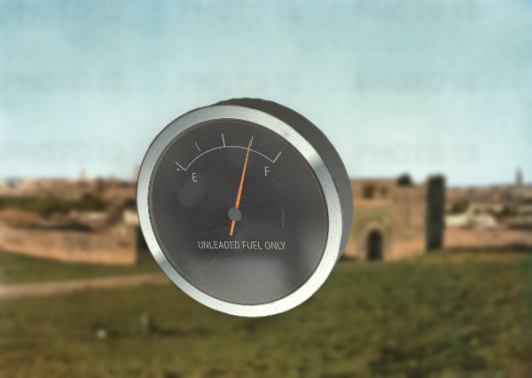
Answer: value=0.75
